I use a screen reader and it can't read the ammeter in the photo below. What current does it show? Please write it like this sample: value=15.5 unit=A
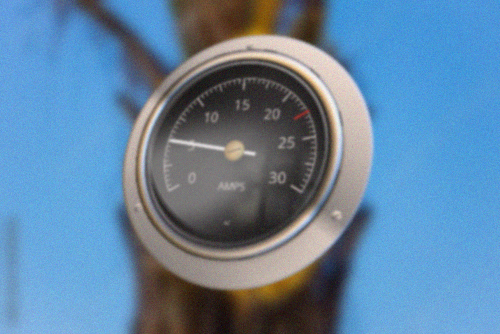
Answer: value=5 unit=A
